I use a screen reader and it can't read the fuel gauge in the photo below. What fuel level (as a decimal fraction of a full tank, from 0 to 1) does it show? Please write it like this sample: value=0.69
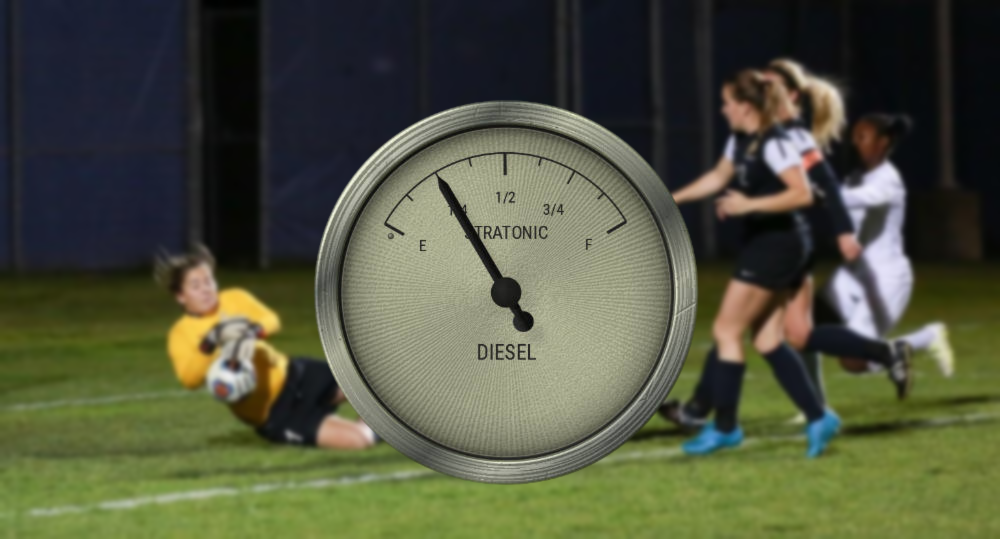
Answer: value=0.25
